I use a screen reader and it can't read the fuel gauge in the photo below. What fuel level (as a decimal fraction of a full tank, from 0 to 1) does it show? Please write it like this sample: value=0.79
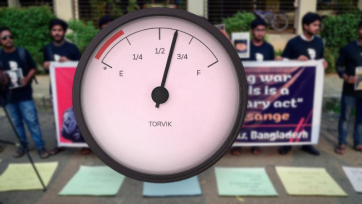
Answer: value=0.625
